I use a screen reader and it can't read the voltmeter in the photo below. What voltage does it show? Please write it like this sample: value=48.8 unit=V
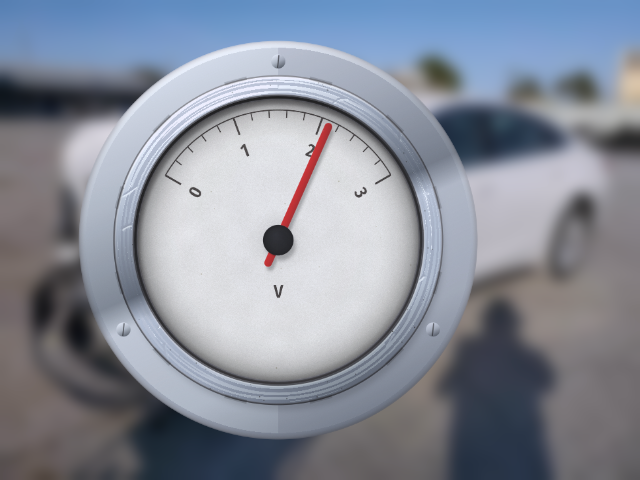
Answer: value=2.1 unit=V
